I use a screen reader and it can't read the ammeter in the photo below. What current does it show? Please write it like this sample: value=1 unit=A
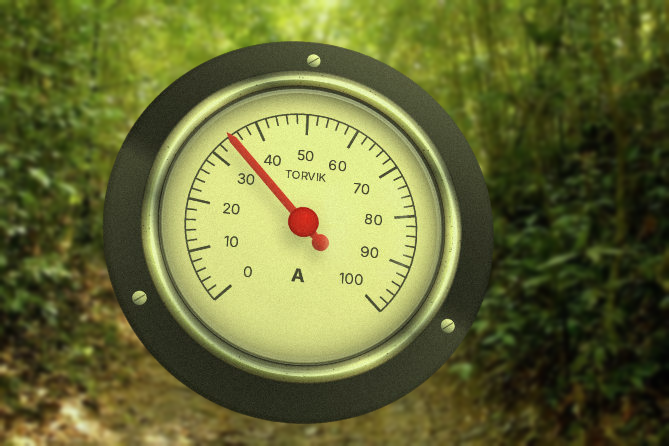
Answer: value=34 unit=A
